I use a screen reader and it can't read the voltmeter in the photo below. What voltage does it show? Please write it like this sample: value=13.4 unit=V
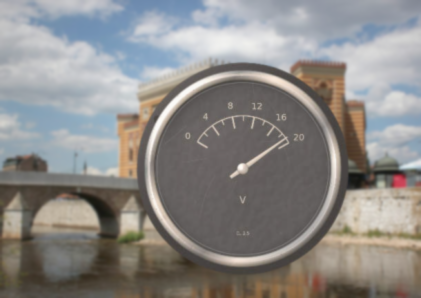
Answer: value=19 unit=V
